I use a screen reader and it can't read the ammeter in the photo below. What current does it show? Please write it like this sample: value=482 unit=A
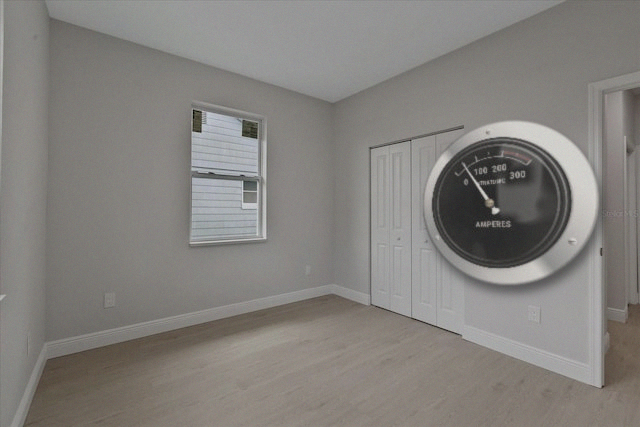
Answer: value=50 unit=A
